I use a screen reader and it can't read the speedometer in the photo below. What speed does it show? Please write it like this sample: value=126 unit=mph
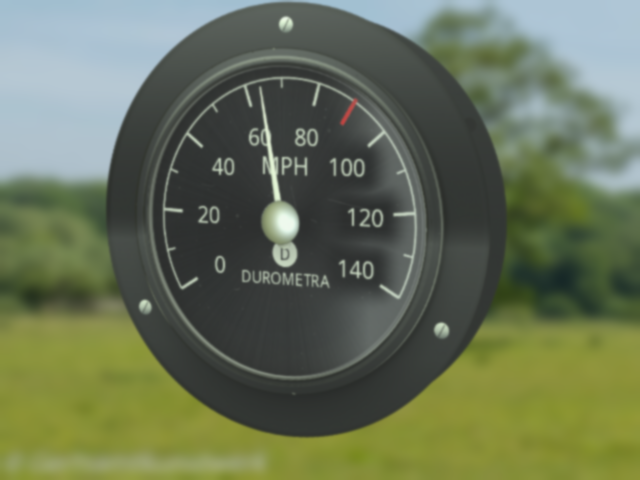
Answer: value=65 unit=mph
